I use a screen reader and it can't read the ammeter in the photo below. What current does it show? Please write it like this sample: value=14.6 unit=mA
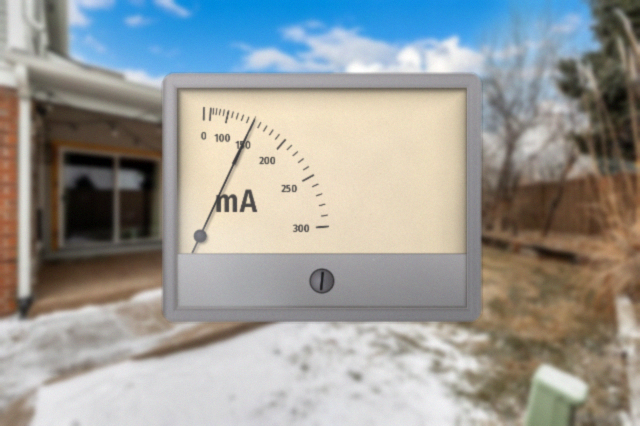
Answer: value=150 unit=mA
